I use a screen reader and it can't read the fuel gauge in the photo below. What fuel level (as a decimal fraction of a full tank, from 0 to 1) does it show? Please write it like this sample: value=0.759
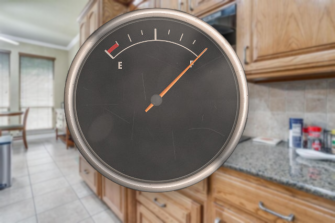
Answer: value=1
